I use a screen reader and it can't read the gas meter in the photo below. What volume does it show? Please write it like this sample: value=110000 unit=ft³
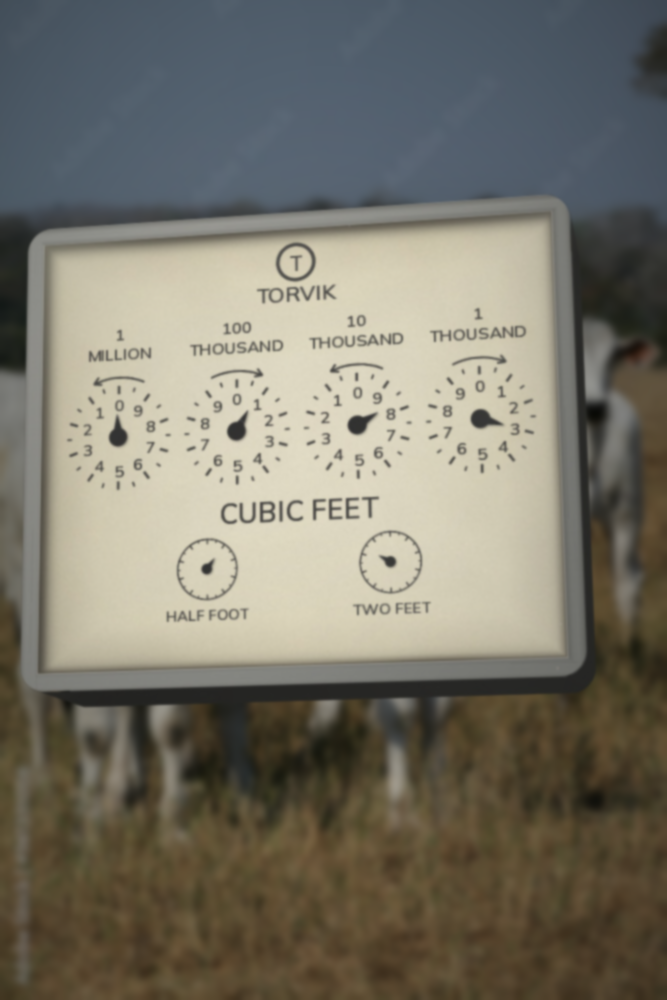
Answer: value=8300 unit=ft³
